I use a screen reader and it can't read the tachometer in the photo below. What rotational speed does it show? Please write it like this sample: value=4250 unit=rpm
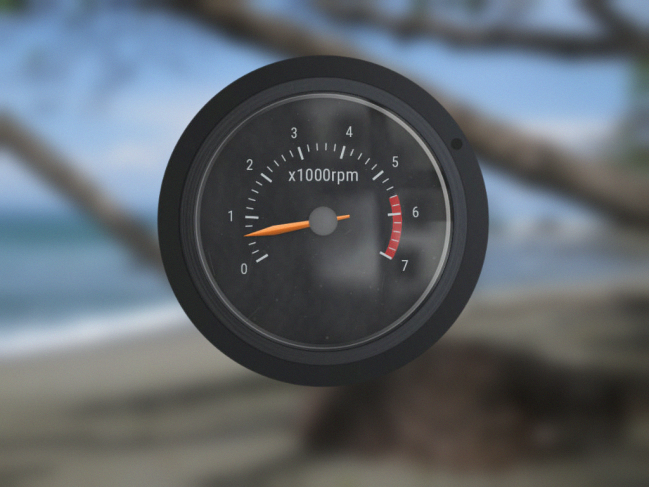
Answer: value=600 unit=rpm
